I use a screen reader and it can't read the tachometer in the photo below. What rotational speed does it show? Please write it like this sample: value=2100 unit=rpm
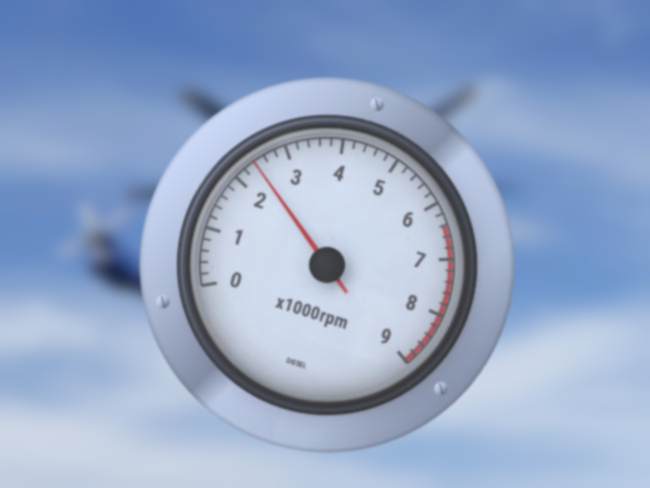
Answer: value=2400 unit=rpm
